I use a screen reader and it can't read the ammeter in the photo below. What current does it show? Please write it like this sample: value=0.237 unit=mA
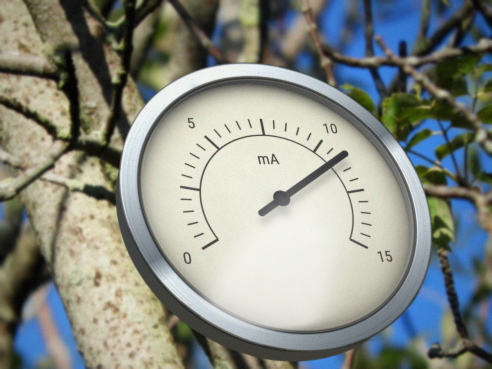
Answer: value=11 unit=mA
